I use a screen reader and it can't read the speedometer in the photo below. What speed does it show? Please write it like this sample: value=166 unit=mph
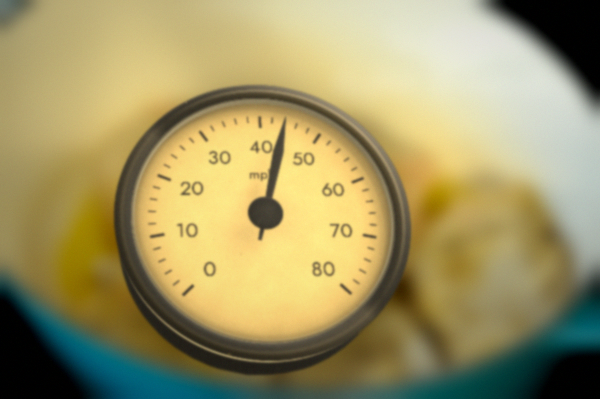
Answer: value=44 unit=mph
